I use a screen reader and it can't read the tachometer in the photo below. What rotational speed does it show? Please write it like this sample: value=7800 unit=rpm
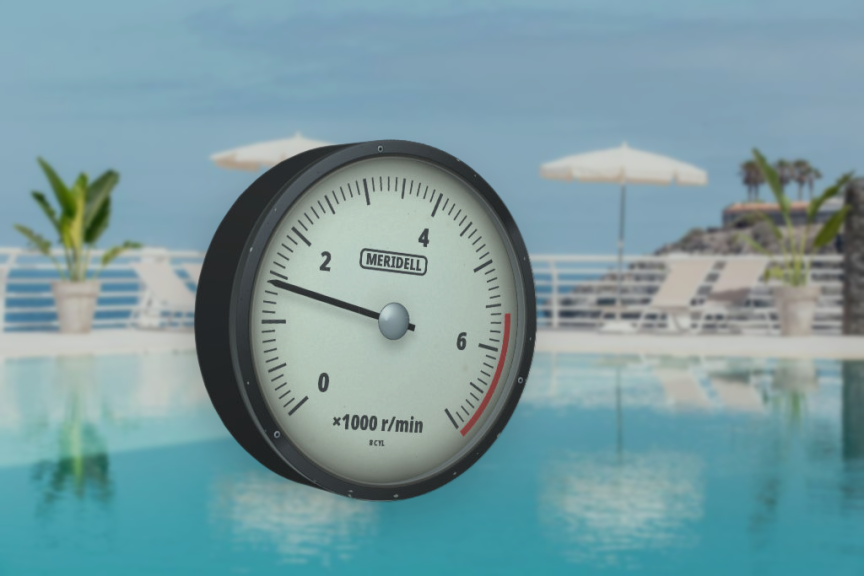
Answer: value=1400 unit=rpm
